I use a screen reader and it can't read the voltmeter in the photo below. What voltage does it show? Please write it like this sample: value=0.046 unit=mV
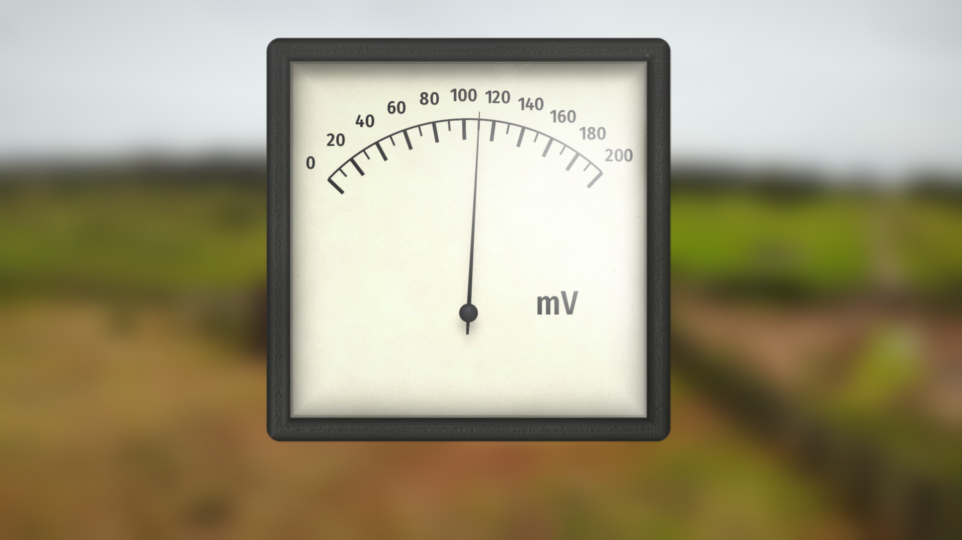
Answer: value=110 unit=mV
